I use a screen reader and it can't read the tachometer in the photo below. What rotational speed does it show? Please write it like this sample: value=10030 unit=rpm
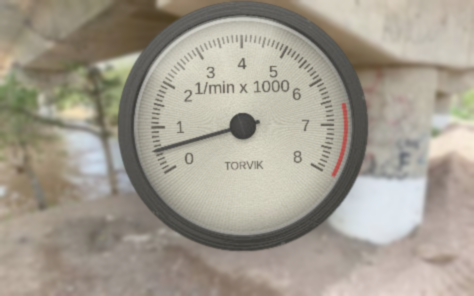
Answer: value=500 unit=rpm
